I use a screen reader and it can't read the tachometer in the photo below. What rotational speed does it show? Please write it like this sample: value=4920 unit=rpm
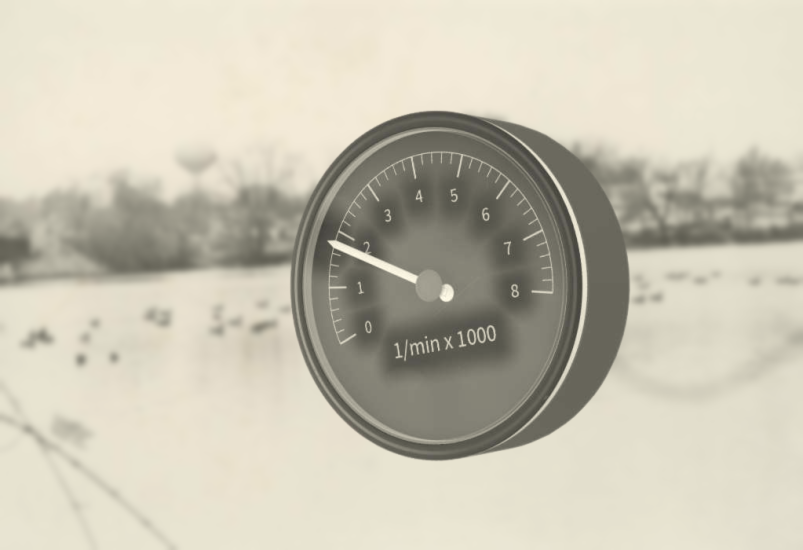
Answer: value=1800 unit=rpm
